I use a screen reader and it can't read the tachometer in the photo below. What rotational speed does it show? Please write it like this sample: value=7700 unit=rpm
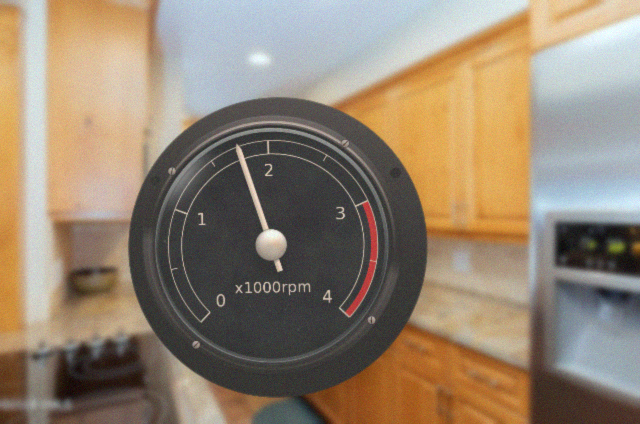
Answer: value=1750 unit=rpm
